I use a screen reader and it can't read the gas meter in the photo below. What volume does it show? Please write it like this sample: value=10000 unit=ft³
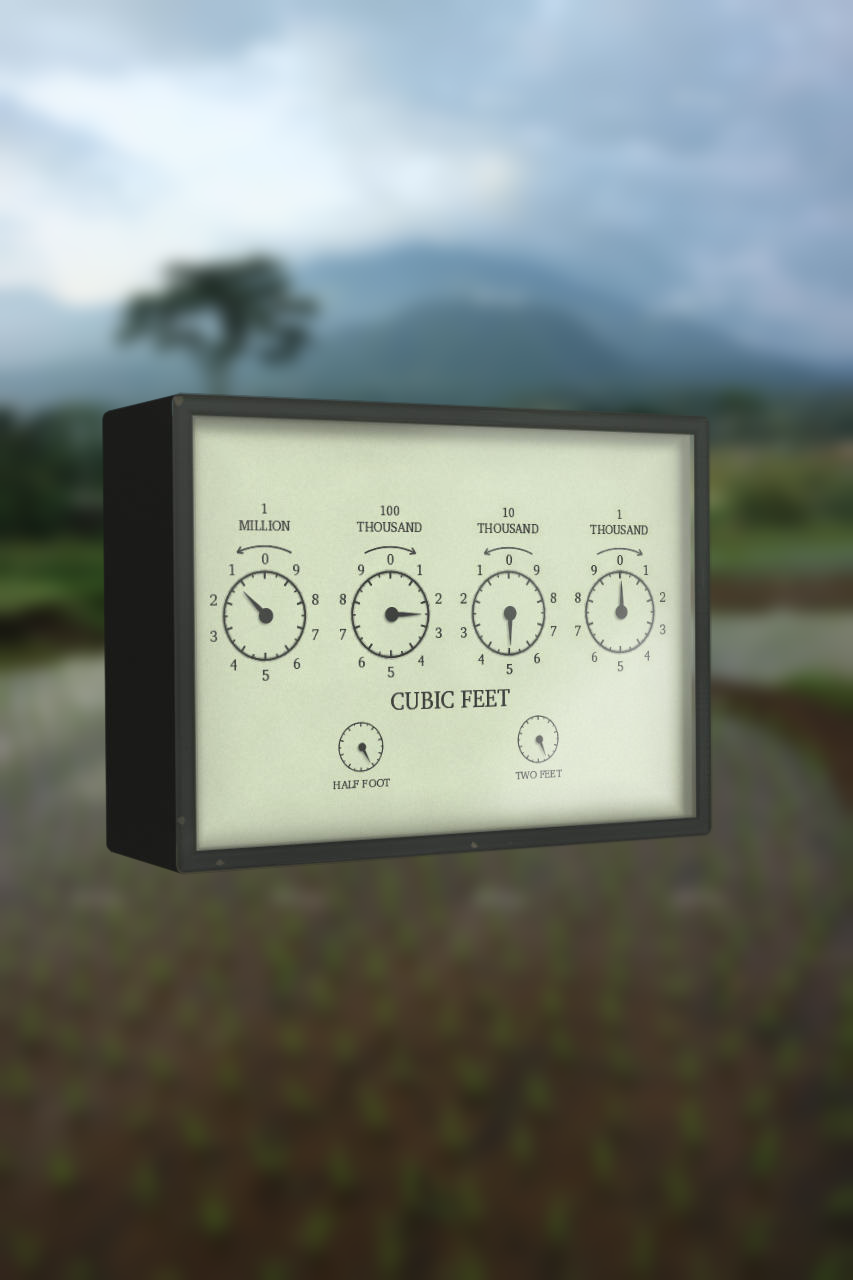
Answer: value=125000 unit=ft³
